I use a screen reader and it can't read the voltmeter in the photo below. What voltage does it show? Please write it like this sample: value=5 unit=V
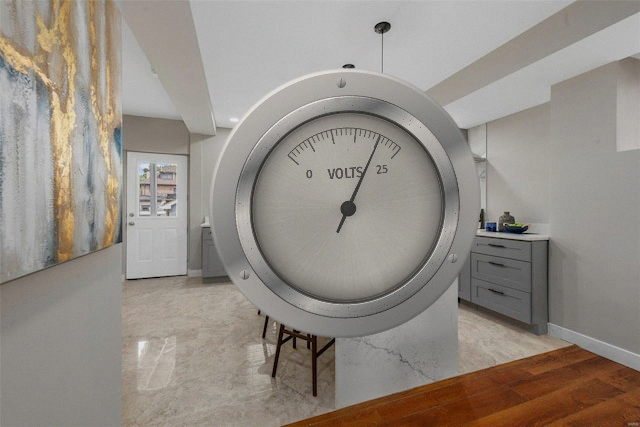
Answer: value=20 unit=V
